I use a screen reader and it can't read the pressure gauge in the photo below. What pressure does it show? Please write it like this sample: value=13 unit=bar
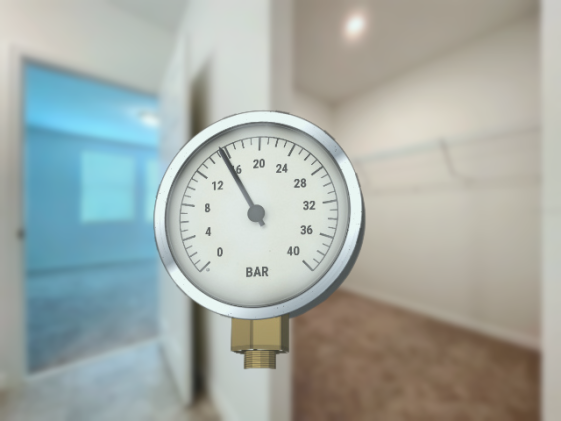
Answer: value=15.5 unit=bar
